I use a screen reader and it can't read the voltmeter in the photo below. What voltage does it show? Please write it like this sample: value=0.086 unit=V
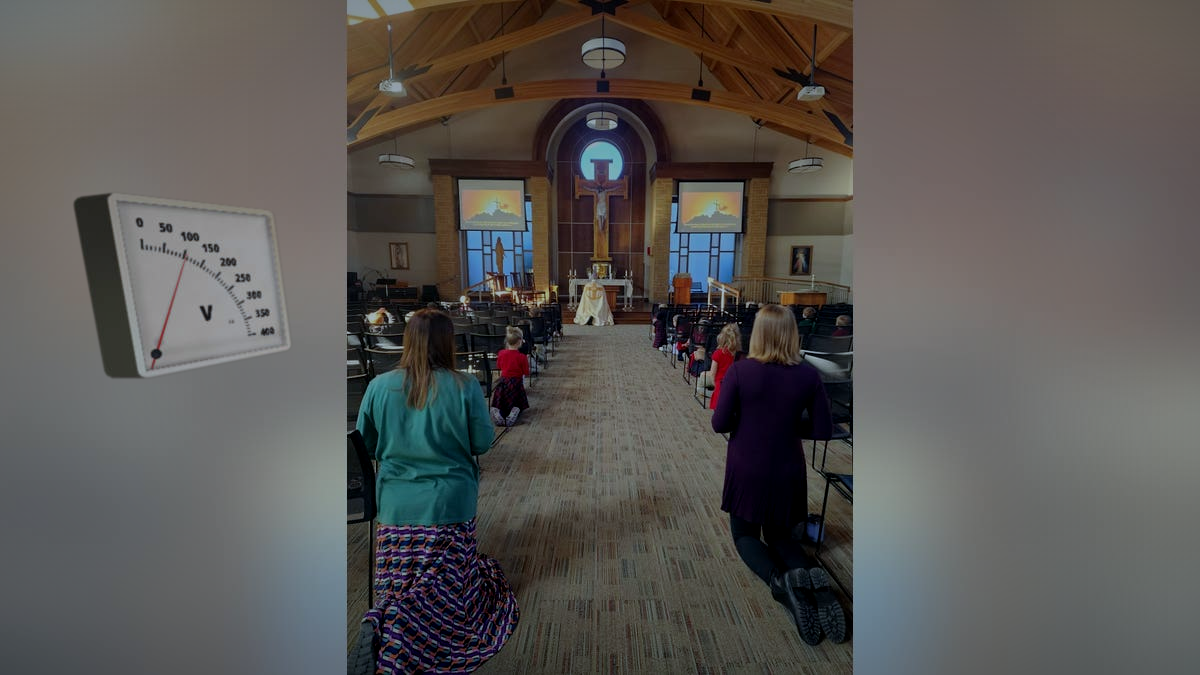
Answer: value=100 unit=V
